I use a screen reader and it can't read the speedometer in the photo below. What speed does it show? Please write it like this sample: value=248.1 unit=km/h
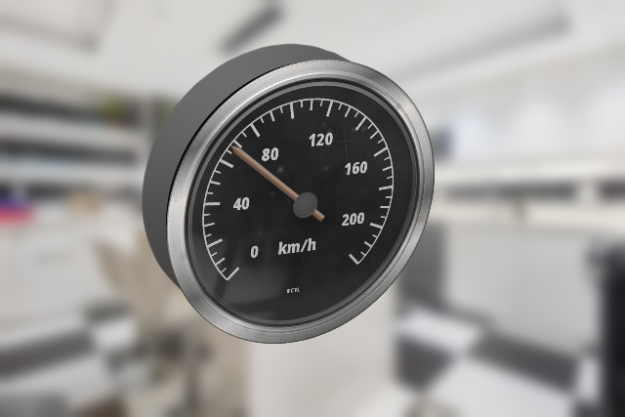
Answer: value=67.5 unit=km/h
